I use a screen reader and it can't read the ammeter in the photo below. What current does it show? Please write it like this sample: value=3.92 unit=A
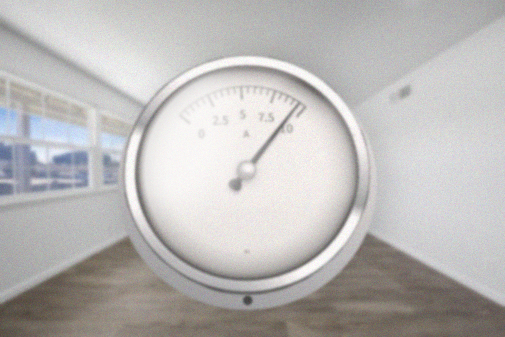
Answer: value=9.5 unit=A
